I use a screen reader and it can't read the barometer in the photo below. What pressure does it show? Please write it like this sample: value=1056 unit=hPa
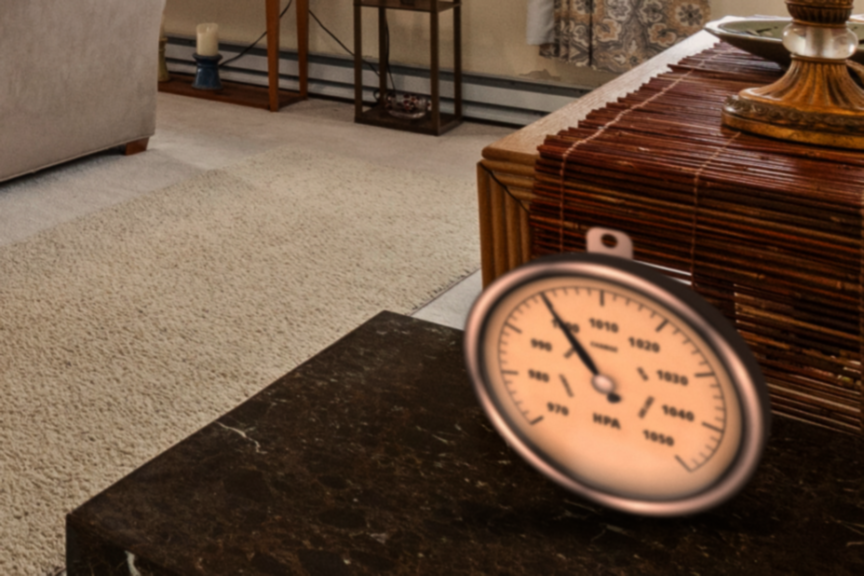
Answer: value=1000 unit=hPa
